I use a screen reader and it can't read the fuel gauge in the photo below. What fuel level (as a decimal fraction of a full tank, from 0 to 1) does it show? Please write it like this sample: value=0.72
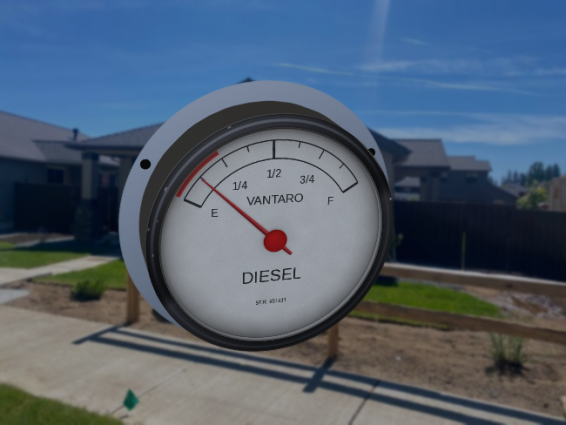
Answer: value=0.125
